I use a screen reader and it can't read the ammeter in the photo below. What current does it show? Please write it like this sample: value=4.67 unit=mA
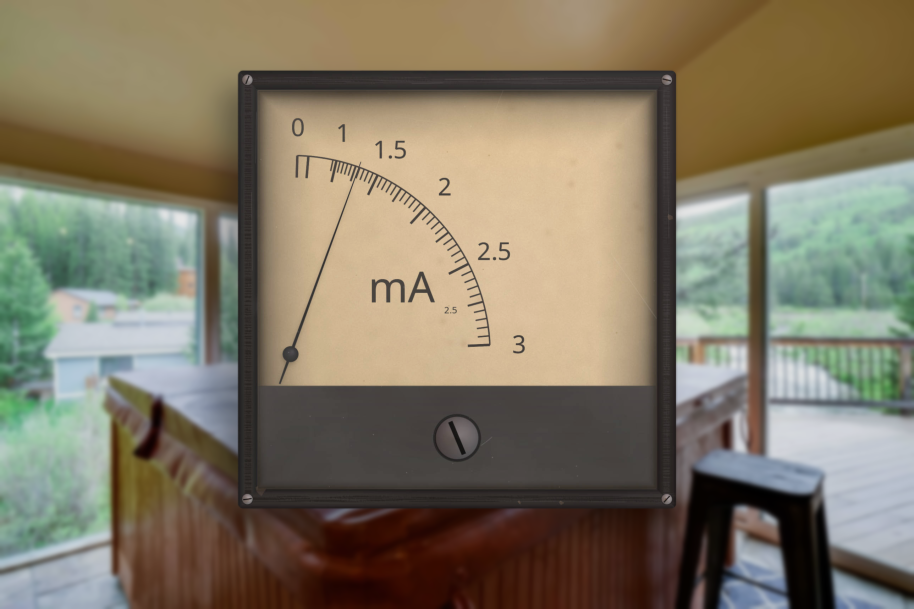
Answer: value=1.3 unit=mA
